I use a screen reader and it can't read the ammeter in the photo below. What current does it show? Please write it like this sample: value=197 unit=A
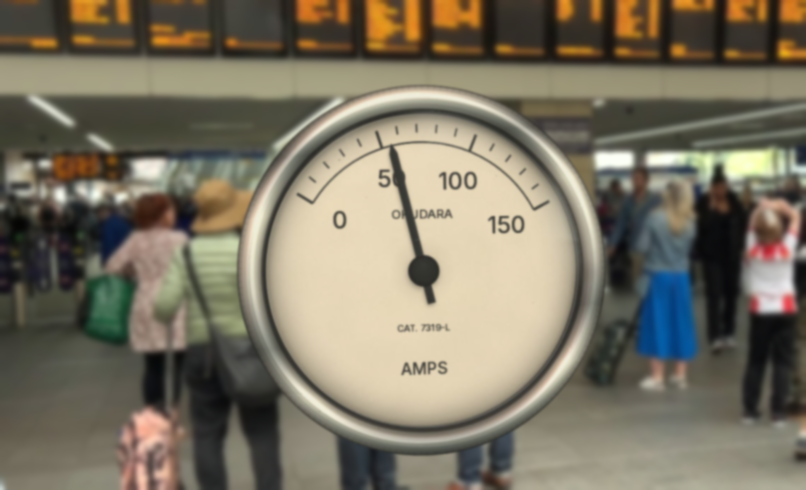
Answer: value=55 unit=A
